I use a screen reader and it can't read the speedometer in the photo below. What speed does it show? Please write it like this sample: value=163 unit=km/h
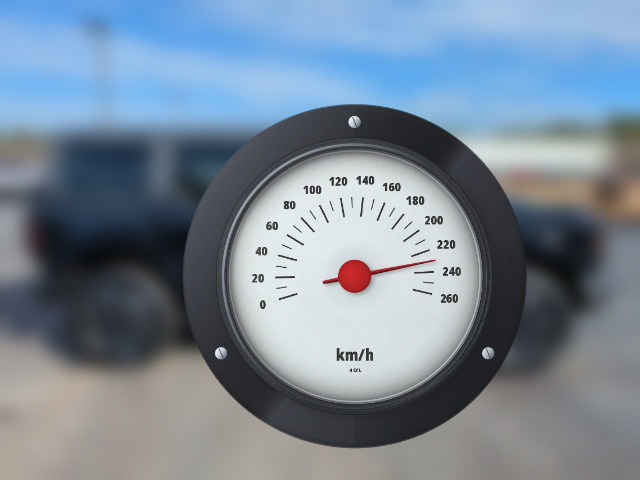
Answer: value=230 unit=km/h
